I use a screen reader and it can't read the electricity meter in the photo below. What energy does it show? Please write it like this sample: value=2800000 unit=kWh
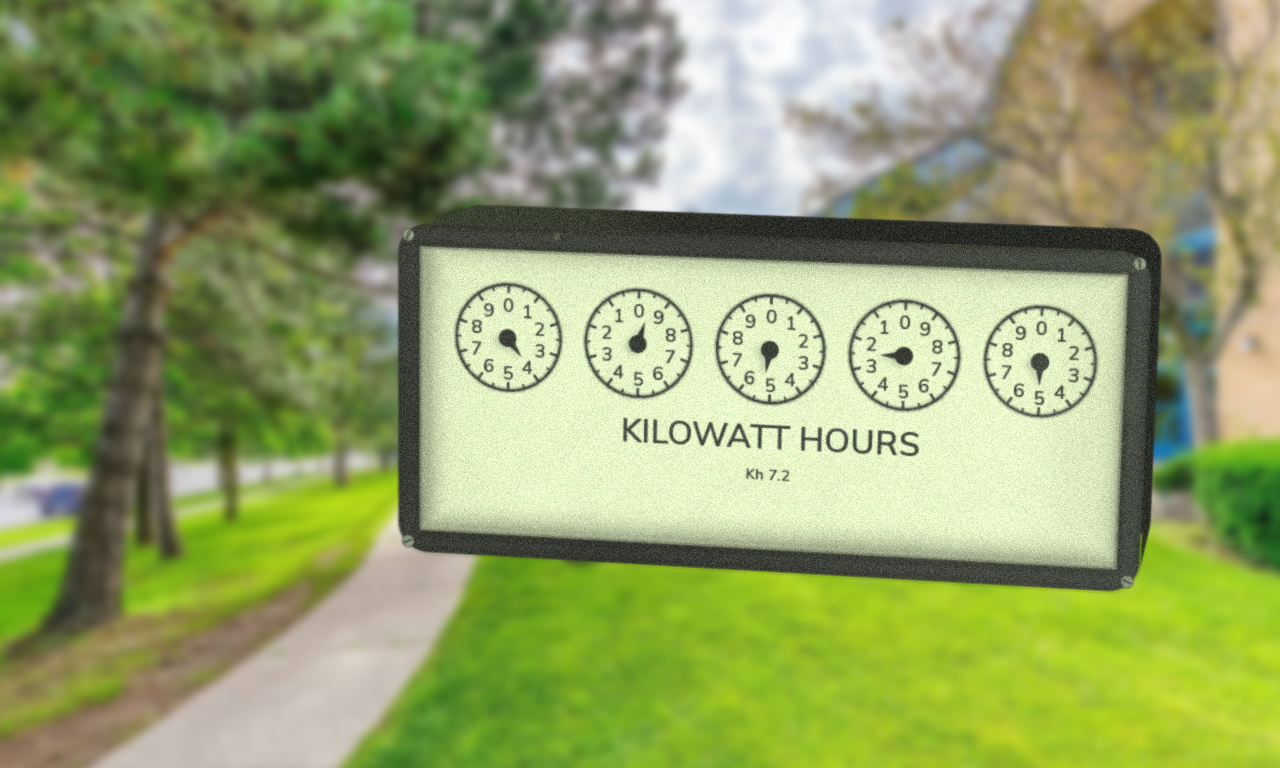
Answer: value=39525 unit=kWh
